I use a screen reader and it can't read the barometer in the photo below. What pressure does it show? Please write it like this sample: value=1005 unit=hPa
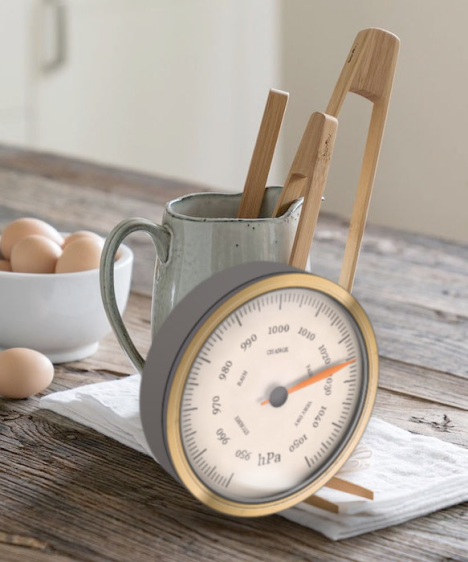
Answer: value=1025 unit=hPa
